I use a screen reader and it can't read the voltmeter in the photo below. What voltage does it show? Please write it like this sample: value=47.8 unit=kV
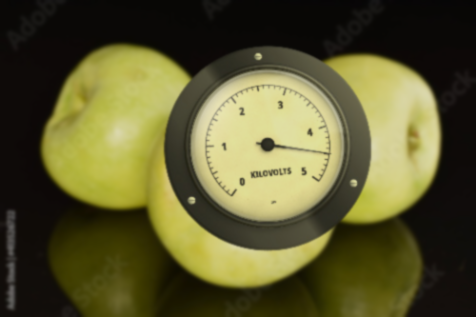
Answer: value=4.5 unit=kV
